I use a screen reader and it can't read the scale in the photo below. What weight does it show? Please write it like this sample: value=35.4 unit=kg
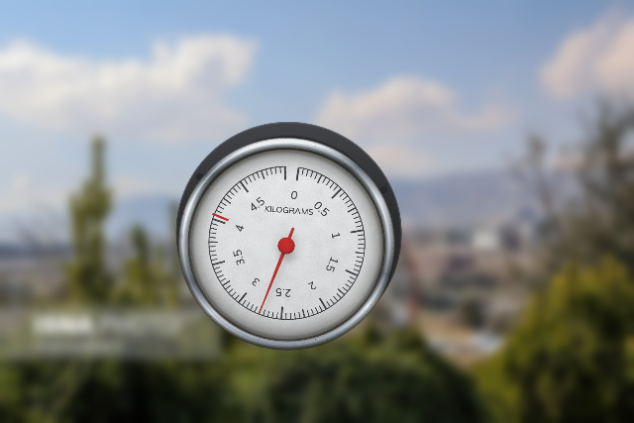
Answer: value=2.75 unit=kg
